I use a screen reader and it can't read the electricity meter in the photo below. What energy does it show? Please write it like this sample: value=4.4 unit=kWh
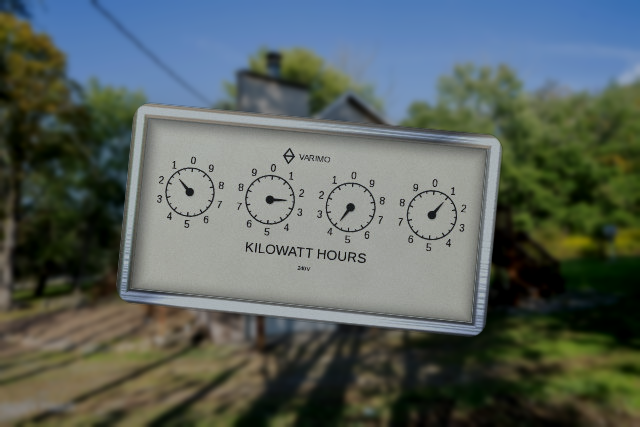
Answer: value=1241 unit=kWh
